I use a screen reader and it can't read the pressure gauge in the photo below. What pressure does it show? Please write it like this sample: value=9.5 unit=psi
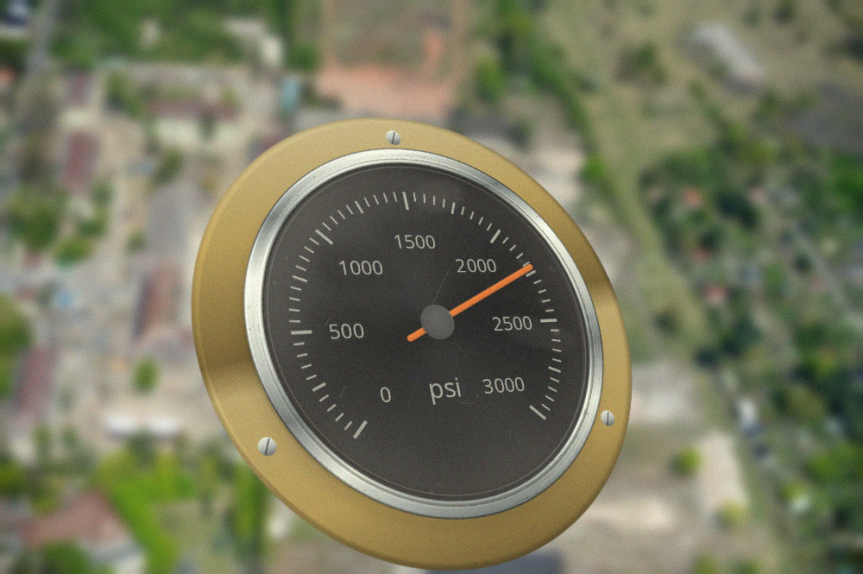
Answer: value=2225 unit=psi
